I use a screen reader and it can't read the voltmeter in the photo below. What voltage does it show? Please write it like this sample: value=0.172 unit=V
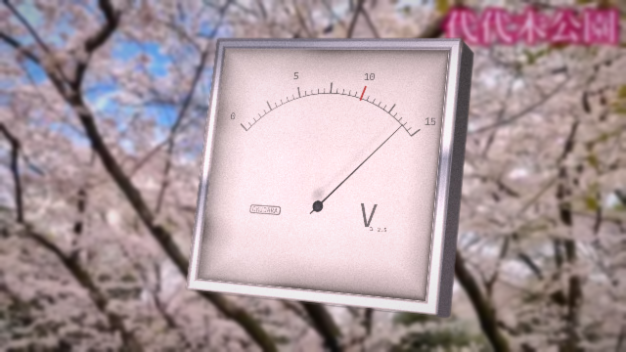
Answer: value=14 unit=V
